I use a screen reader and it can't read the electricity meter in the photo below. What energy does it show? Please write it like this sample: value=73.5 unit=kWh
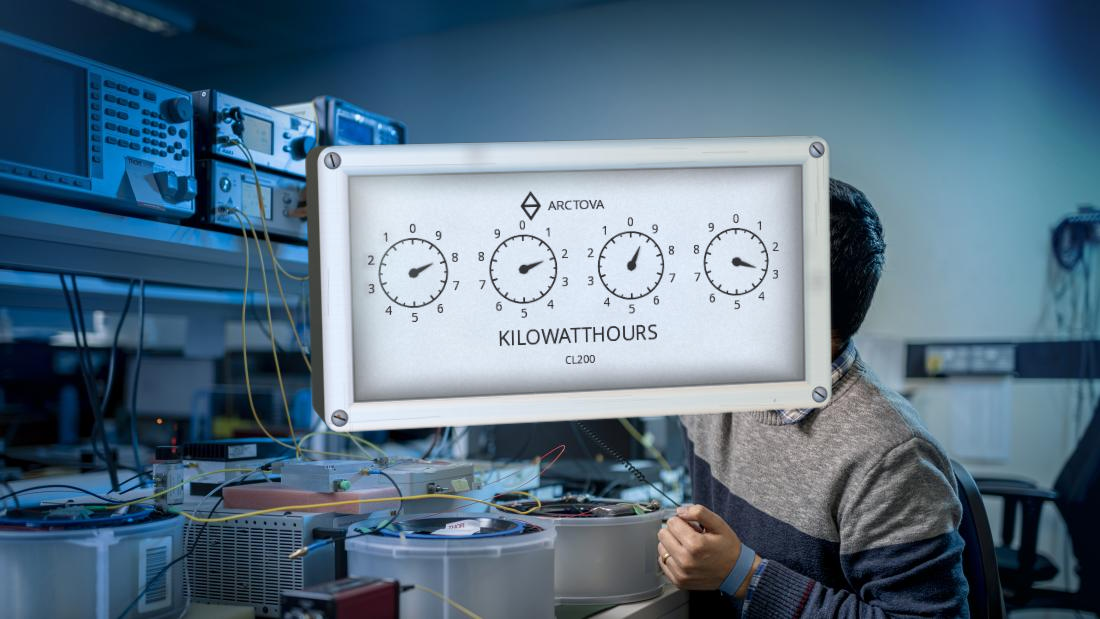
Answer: value=8193 unit=kWh
